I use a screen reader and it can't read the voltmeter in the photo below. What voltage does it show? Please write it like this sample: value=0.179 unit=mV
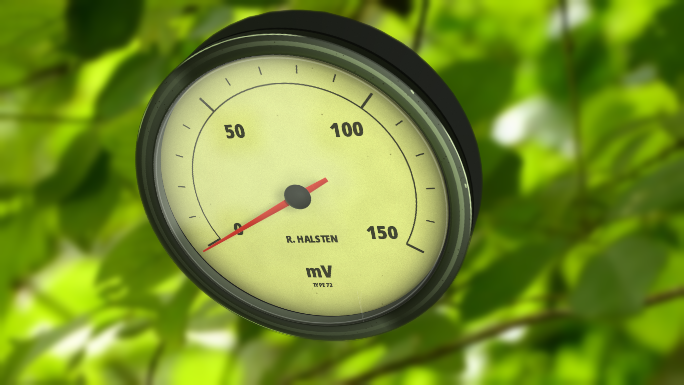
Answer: value=0 unit=mV
